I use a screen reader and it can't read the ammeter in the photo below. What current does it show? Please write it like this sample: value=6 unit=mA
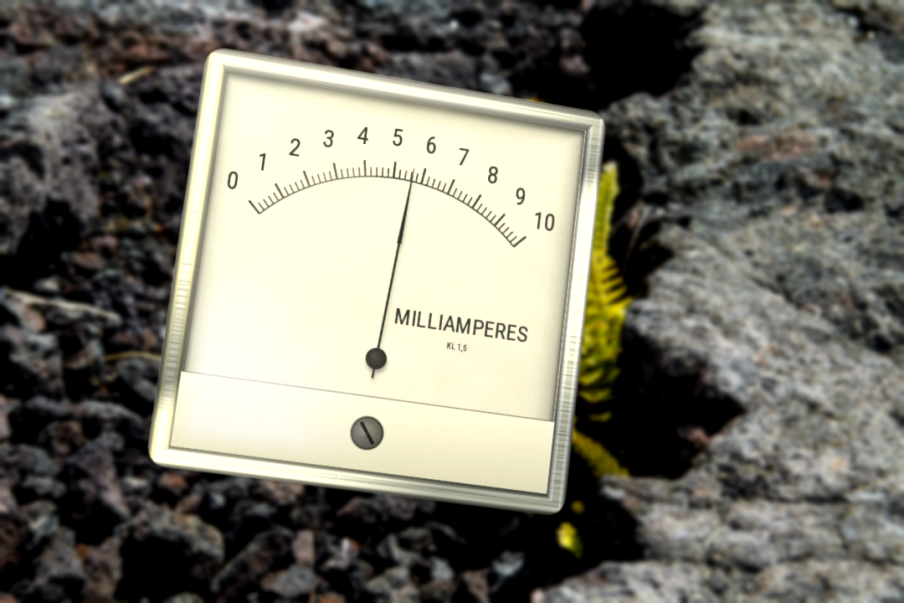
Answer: value=5.6 unit=mA
